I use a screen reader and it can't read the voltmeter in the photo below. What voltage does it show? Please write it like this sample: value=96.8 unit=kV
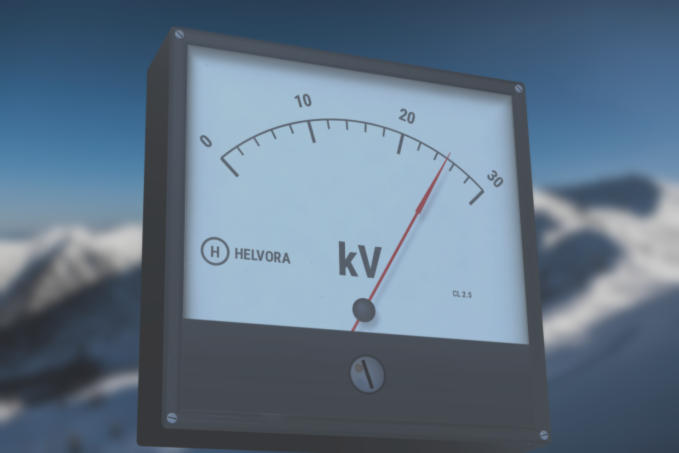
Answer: value=25 unit=kV
